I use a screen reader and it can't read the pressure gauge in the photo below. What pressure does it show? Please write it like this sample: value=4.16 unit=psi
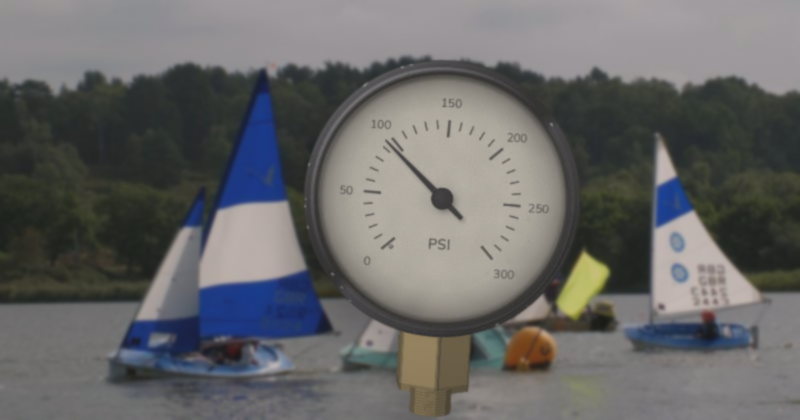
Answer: value=95 unit=psi
